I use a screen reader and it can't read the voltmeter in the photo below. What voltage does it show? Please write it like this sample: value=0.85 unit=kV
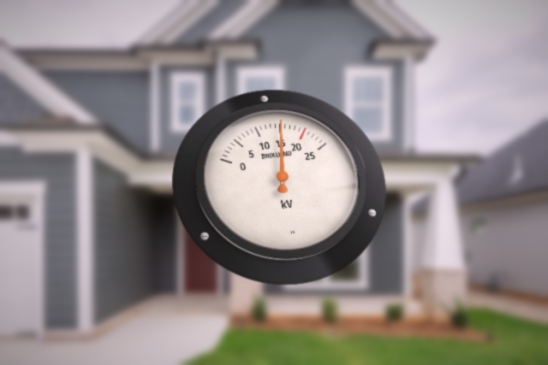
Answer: value=15 unit=kV
